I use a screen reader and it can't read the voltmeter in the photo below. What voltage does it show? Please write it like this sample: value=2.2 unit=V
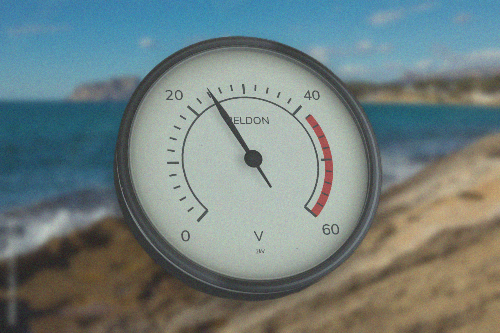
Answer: value=24 unit=V
